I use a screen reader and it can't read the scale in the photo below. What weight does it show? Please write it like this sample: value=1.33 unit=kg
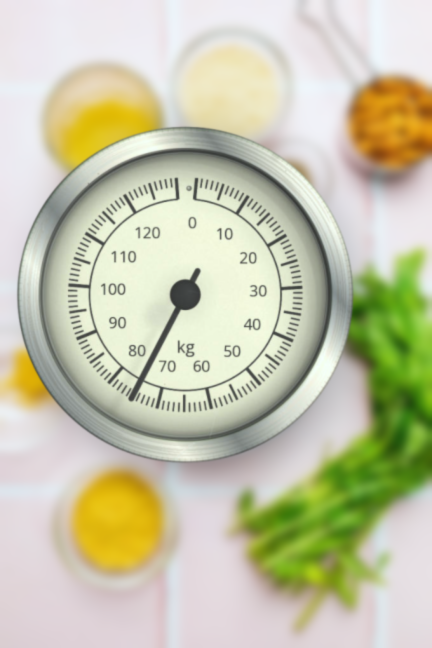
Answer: value=75 unit=kg
